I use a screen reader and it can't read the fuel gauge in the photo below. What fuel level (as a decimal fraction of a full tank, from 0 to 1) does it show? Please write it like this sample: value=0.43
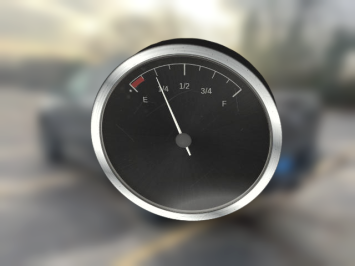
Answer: value=0.25
